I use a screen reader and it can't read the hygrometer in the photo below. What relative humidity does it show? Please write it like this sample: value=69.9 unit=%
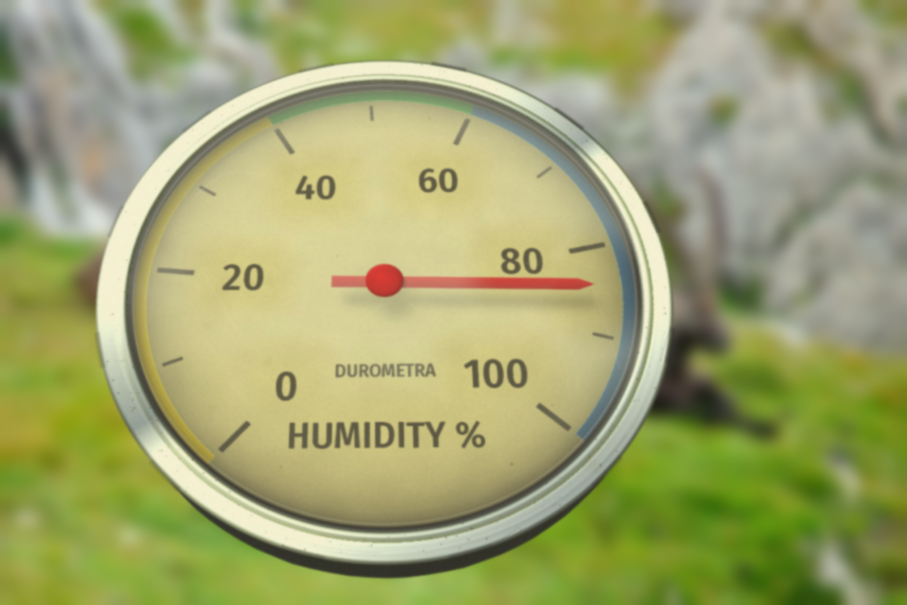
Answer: value=85 unit=%
